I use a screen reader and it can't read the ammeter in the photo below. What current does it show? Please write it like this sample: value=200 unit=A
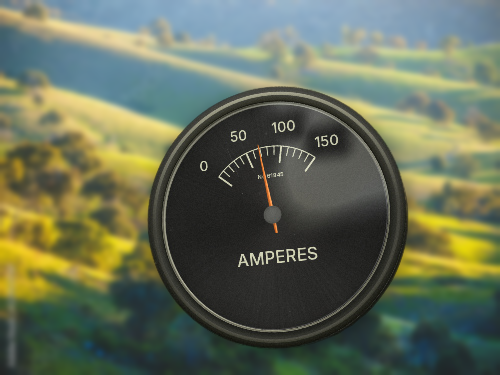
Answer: value=70 unit=A
